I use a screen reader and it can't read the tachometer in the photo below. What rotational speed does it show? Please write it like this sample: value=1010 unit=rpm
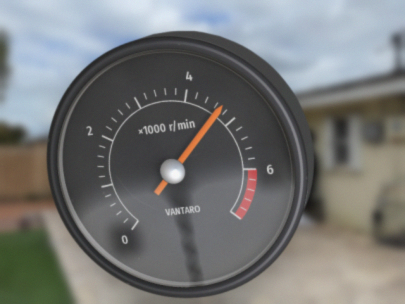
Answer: value=4700 unit=rpm
